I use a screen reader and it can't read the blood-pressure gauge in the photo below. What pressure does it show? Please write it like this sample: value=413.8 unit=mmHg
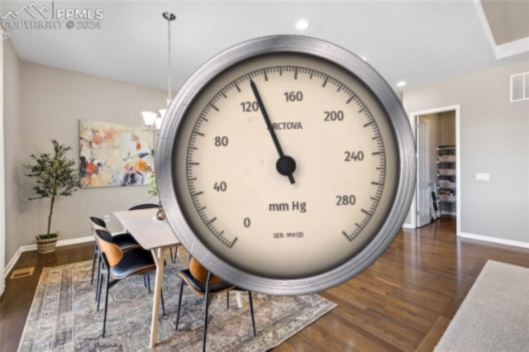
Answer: value=130 unit=mmHg
